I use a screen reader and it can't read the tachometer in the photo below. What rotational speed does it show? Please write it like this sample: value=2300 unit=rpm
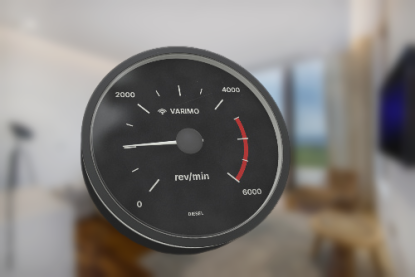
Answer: value=1000 unit=rpm
